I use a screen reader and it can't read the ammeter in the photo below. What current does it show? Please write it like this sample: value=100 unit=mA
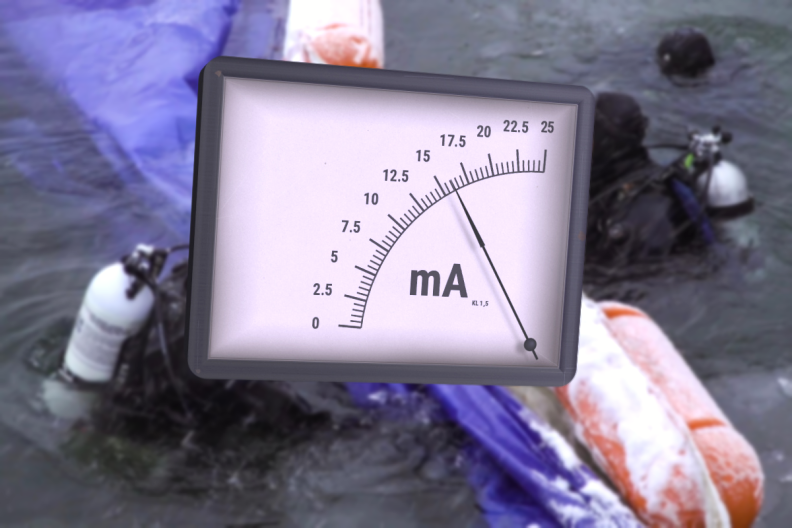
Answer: value=16 unit=mA
